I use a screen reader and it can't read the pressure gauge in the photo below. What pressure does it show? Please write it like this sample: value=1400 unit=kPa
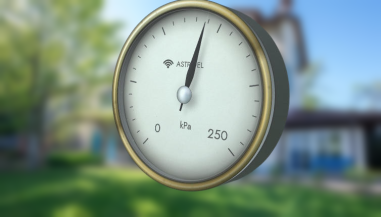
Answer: value=140 unit=kPa
